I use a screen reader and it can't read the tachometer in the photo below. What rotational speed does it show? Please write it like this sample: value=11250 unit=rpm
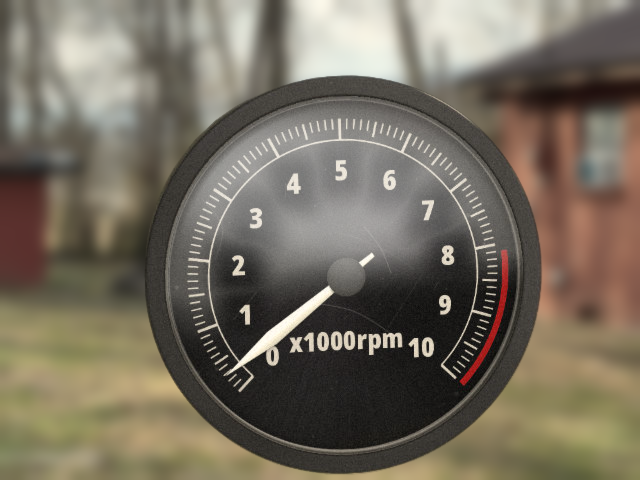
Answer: value=300 unit=rpm
